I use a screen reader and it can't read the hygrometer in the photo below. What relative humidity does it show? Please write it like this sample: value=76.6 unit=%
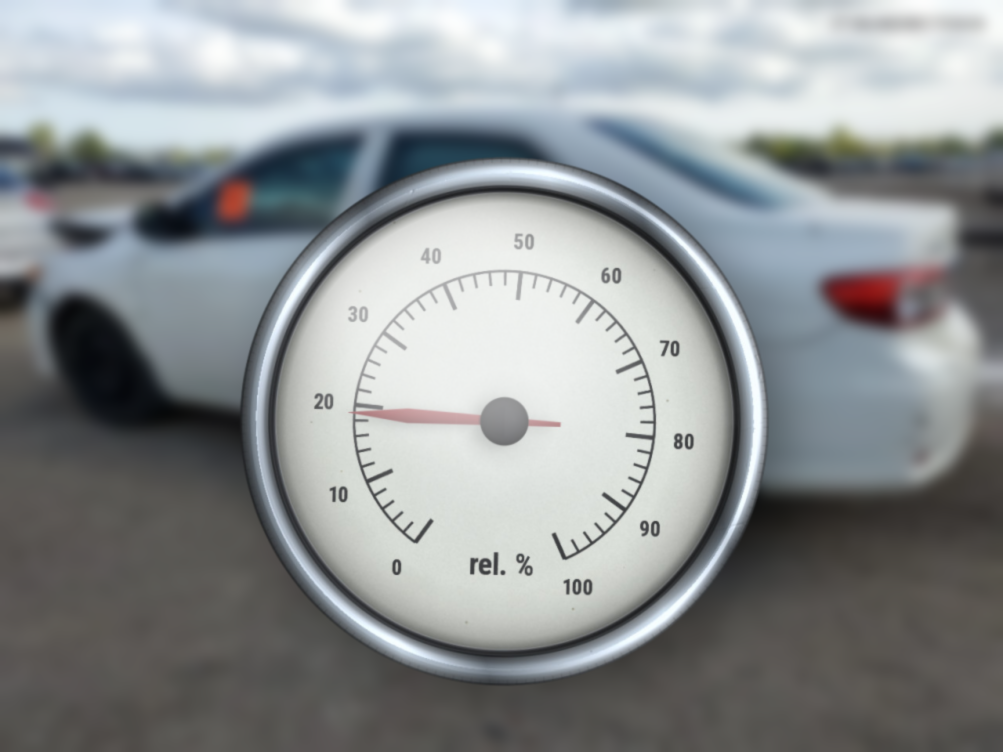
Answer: value=19 unit=%
